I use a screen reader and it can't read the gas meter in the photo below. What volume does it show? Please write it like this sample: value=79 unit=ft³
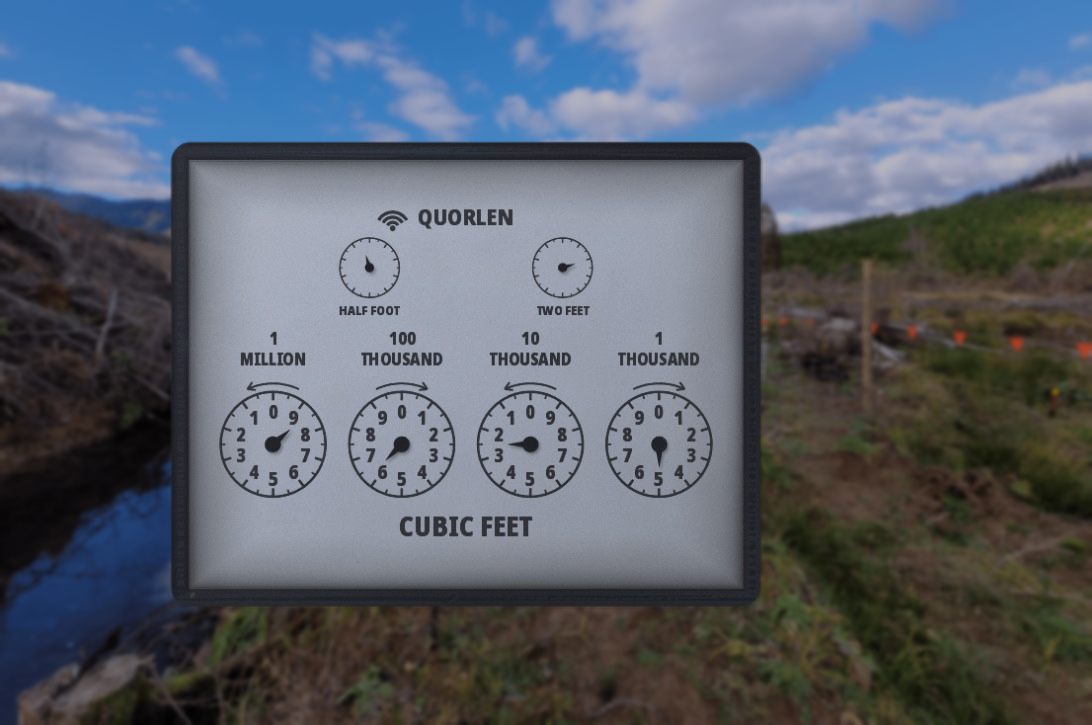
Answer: value=862500 unit=ft³
